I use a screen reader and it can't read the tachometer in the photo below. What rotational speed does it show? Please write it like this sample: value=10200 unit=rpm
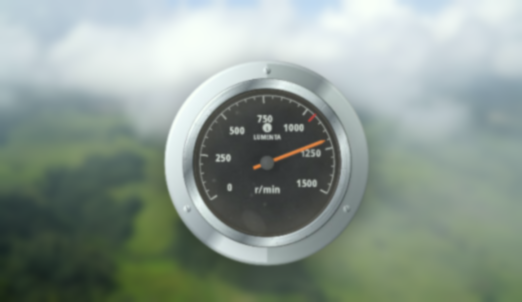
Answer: value=1200 unit=rpm
